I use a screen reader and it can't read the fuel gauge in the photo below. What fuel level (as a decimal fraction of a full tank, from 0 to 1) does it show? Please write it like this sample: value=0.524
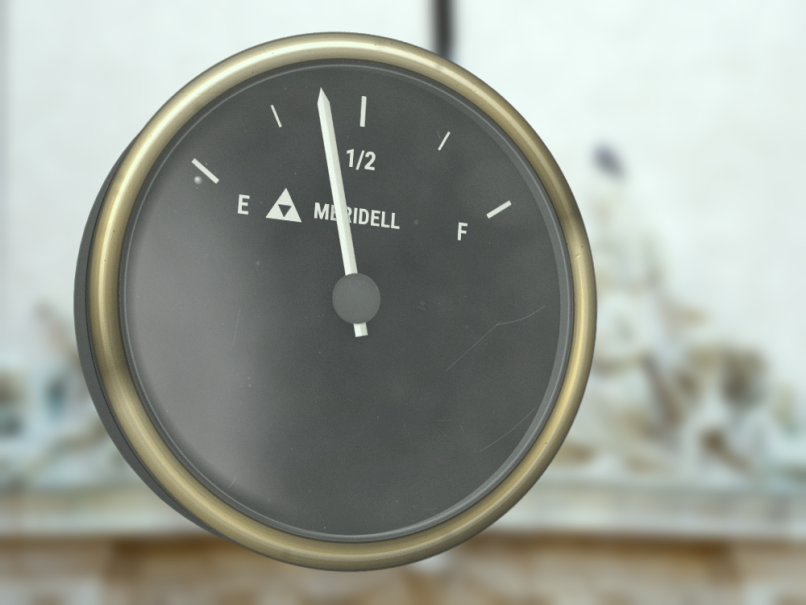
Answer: value=0.375
